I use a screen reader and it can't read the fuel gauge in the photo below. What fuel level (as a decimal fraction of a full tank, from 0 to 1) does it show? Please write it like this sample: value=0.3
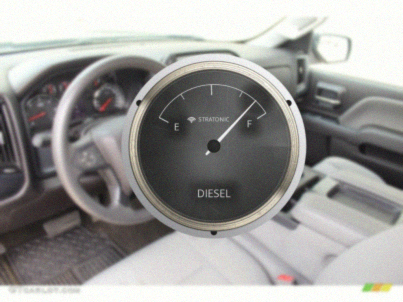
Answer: value=0.875
